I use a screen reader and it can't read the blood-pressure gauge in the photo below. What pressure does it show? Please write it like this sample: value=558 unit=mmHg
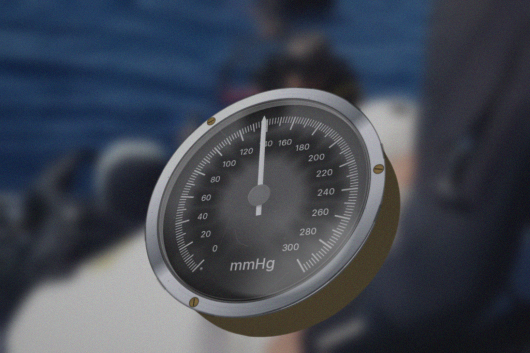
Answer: value=140 unit=mmHg
